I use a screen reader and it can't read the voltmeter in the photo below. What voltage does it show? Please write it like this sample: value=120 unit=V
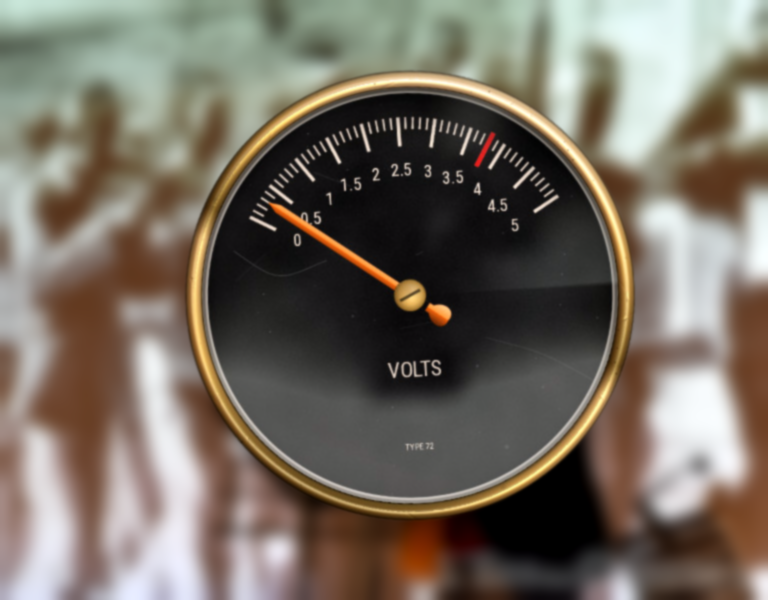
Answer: value=0.3 unit=V
